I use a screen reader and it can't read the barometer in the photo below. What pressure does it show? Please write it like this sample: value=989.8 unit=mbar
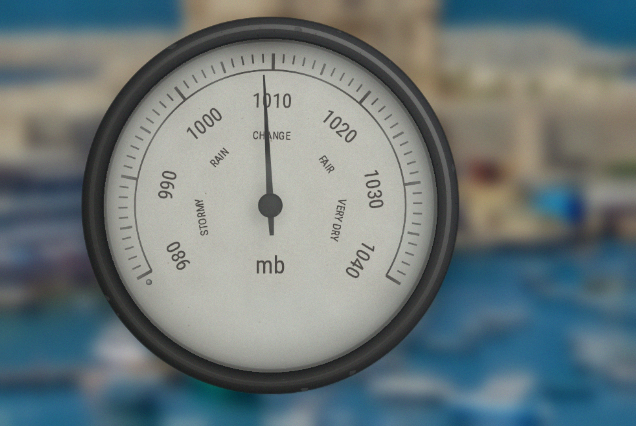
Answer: value=1009 unit=mbar
